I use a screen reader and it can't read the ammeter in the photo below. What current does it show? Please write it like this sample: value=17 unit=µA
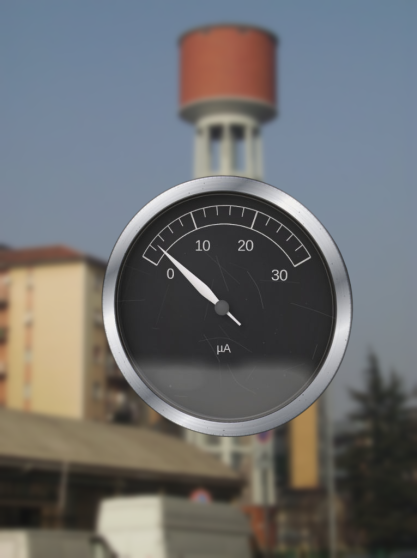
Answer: value=3 unit=µA
